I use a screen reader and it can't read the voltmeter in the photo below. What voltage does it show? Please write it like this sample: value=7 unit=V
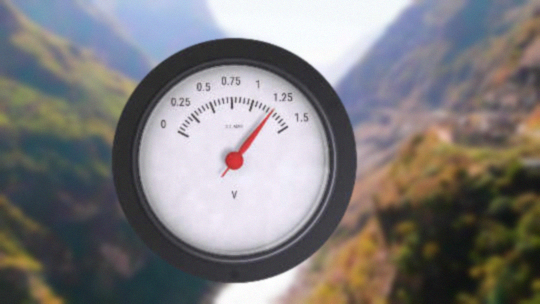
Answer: value=1.25 unit=V
